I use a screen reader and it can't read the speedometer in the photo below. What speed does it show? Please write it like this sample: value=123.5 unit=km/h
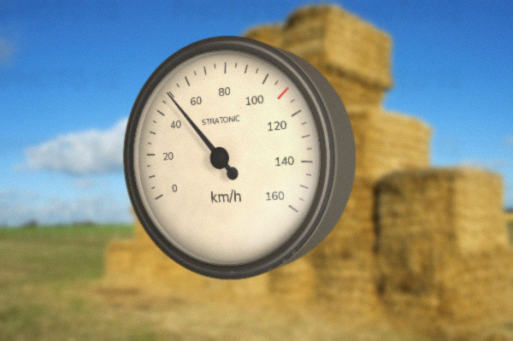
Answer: value=50 unit=km/h
